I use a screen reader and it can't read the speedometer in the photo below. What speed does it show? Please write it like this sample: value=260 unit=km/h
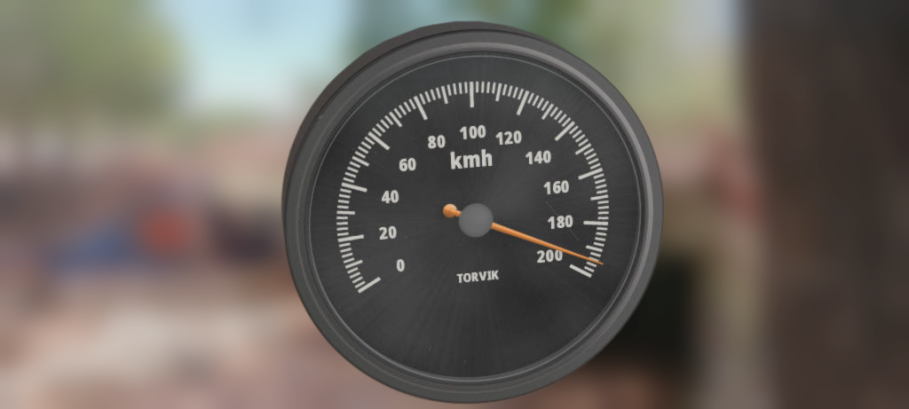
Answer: value=194 unit=km/h
